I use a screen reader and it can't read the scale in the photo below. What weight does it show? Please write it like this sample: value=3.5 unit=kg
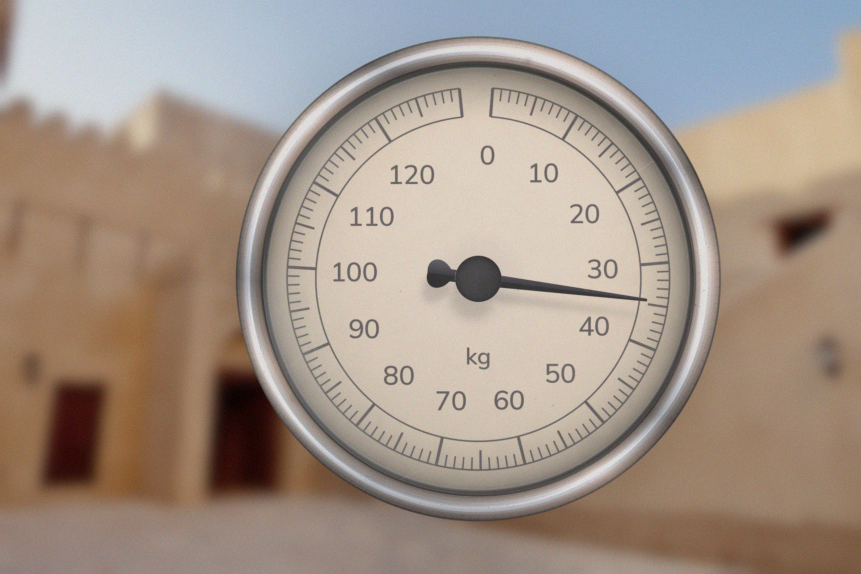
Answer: value=34.5 unit=kg
